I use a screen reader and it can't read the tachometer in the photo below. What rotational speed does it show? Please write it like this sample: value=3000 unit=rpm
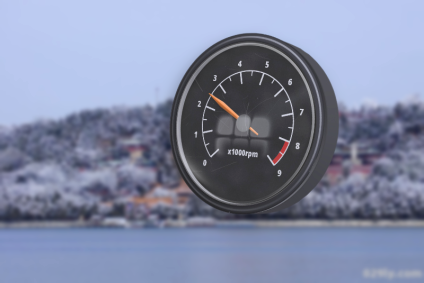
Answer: value=2500 unit=rpm
